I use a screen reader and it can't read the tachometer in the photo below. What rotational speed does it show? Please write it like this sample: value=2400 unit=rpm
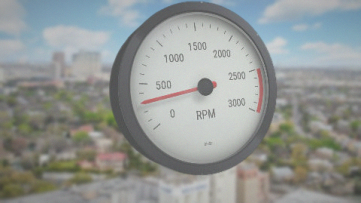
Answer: value=300 unit=rpm
